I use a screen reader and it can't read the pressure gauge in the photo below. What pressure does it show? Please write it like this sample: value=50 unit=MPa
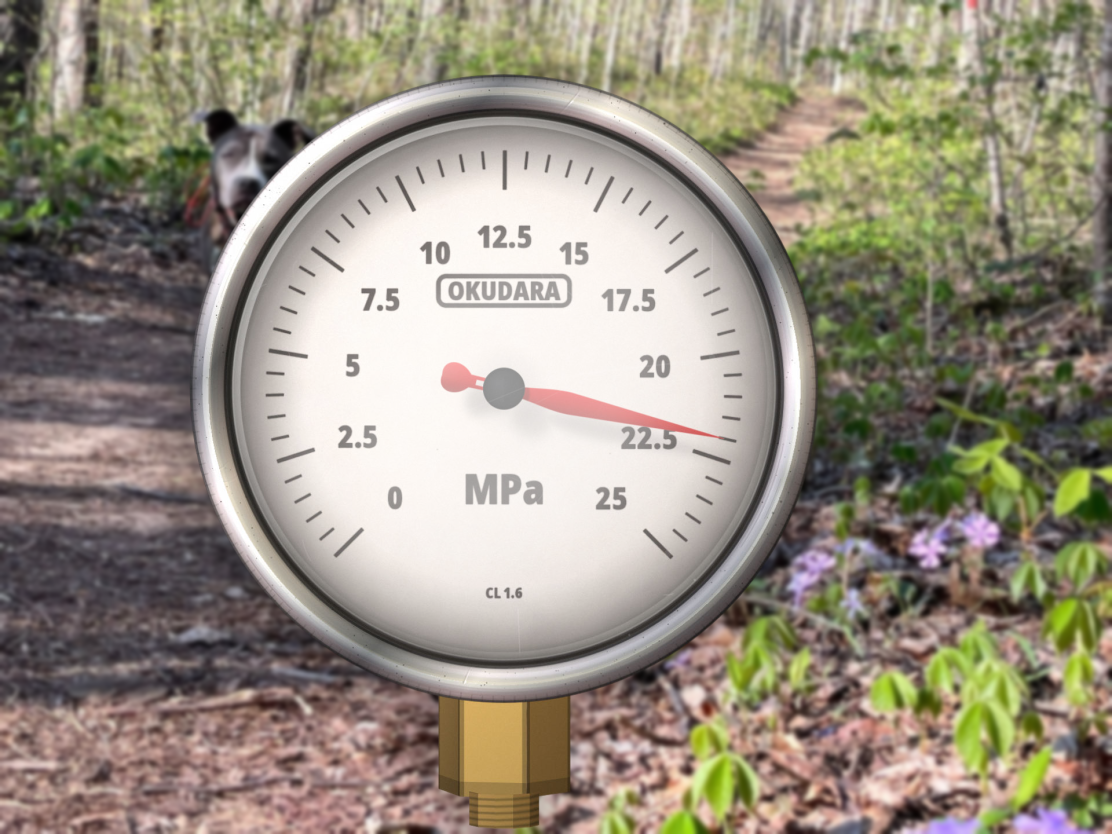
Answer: value=22 unit=MPa
